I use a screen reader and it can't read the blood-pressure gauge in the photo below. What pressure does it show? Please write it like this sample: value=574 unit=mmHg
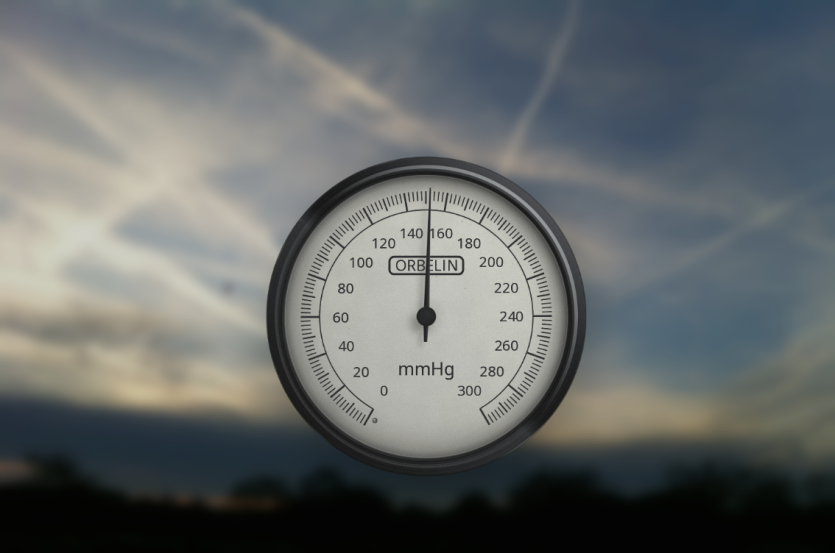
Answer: value=152 unit=mmHg
